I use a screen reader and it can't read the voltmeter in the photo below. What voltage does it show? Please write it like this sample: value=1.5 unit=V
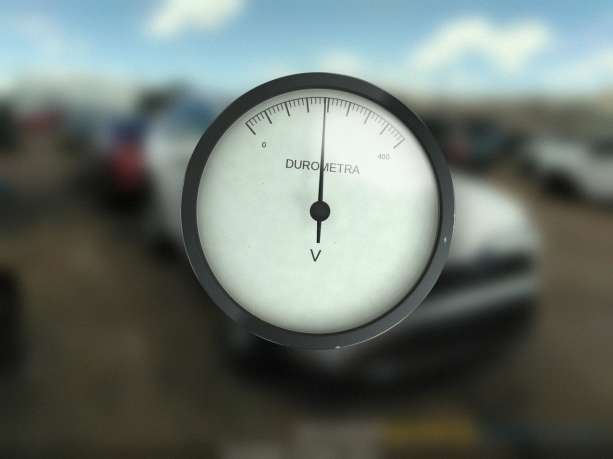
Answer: value=190 unit=V
